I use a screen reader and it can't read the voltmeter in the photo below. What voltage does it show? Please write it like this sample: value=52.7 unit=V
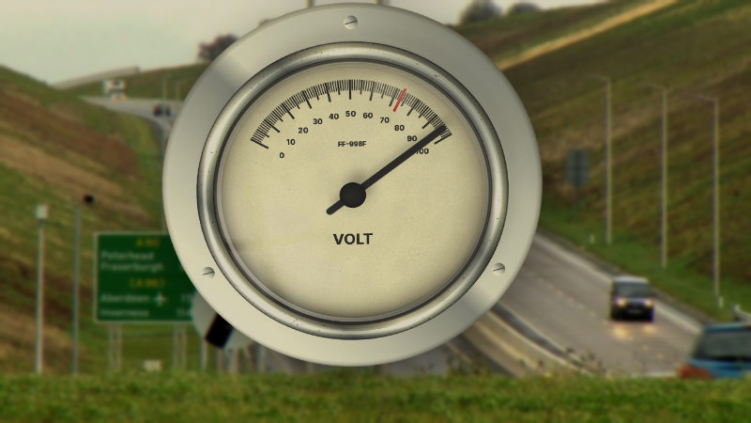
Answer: value=95 unit=V
